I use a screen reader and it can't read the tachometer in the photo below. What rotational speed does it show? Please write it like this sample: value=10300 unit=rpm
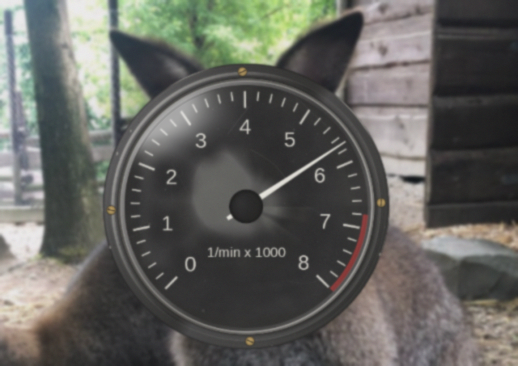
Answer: value=5700 unit=rpm
